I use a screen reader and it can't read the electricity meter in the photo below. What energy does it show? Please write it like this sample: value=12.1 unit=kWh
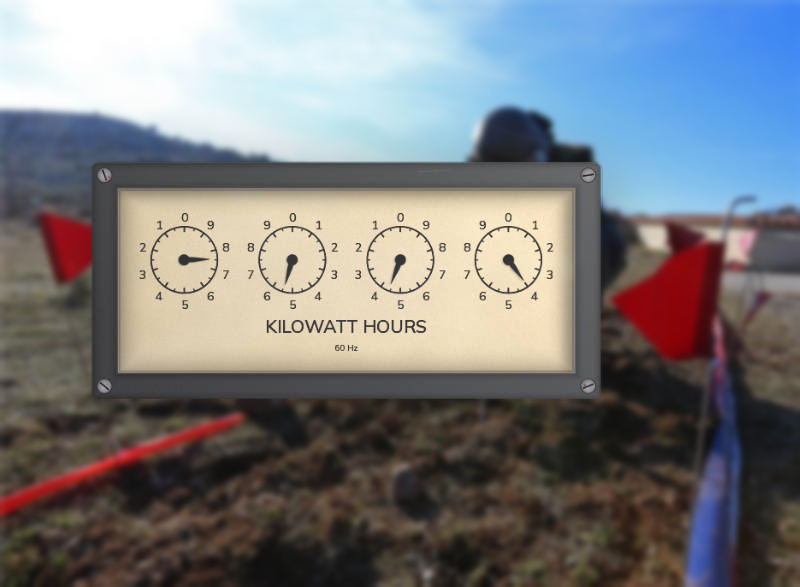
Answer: value=7544 unit=kWh
